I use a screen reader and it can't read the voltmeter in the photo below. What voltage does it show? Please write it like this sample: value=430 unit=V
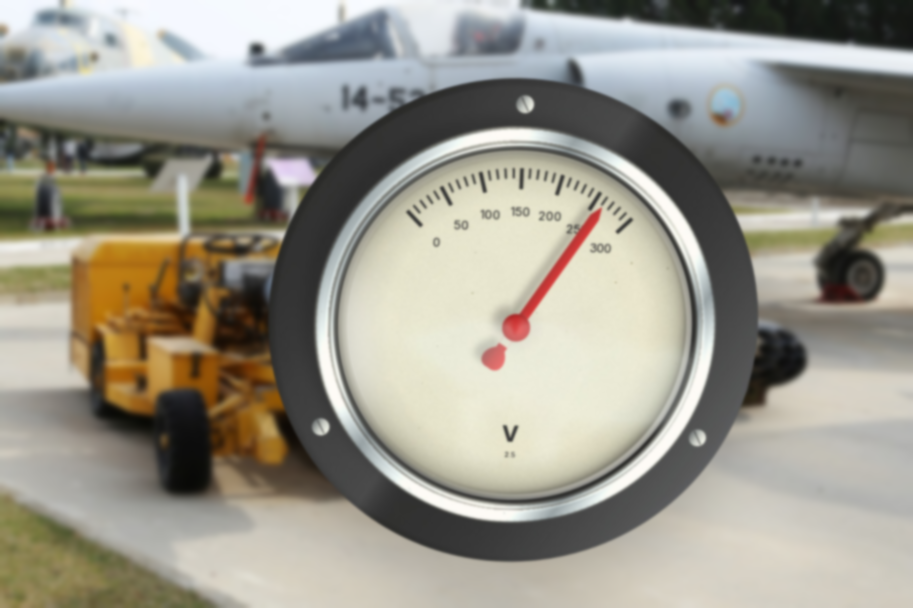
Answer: value=260 unit=V
